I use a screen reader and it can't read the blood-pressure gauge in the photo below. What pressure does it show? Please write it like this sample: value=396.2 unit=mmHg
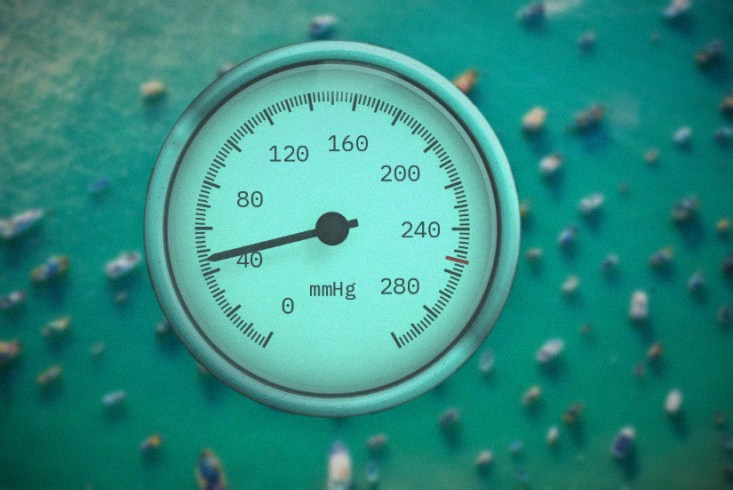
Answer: value=46 unit=mmHg
